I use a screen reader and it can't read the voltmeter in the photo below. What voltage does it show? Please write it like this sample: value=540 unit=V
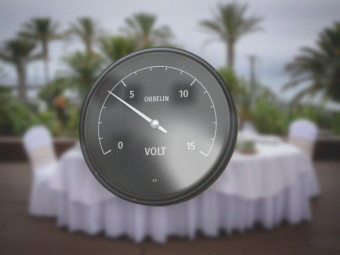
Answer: value=4 unit=V
